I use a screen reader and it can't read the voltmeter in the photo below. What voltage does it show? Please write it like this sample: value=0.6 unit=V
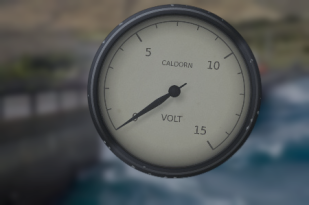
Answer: value=0 unit=V
